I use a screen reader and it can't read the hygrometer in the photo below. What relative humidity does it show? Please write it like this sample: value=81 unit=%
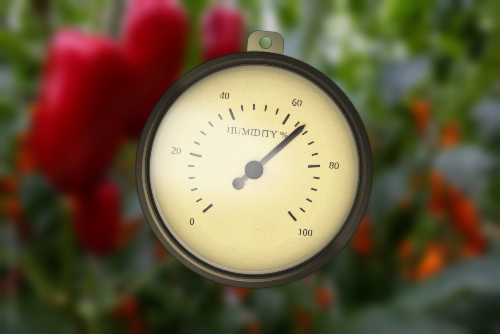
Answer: value=66 unit=%
